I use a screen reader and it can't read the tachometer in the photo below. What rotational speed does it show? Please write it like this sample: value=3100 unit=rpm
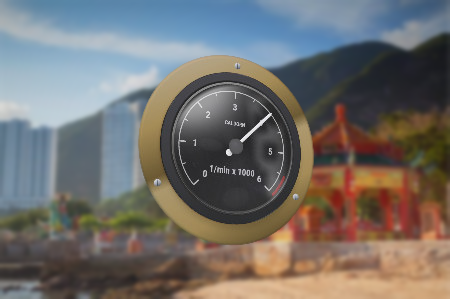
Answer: value=4000 unit=rpm
